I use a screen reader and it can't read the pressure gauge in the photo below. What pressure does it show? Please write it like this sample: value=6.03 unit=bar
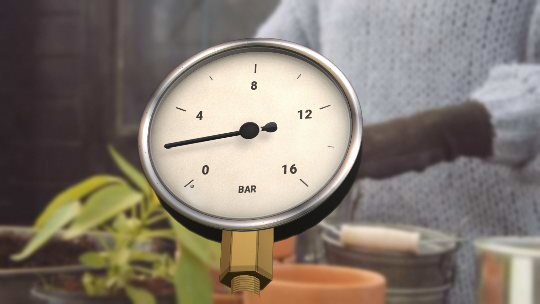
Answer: value=2 unit=bar
